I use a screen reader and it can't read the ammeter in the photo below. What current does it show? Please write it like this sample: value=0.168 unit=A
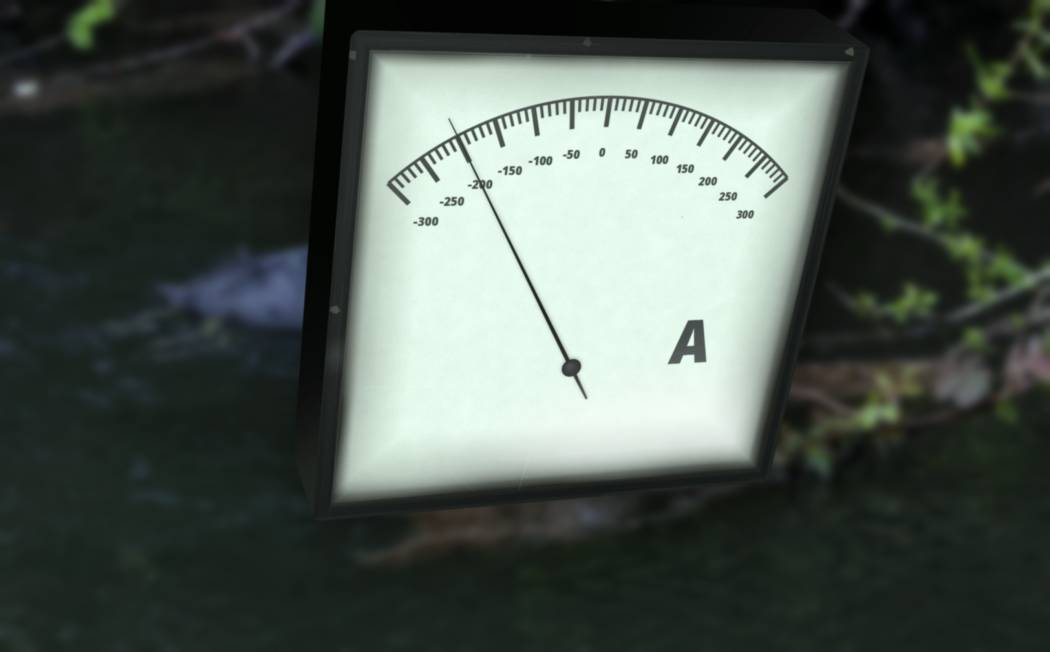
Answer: value=-200 unit=A
